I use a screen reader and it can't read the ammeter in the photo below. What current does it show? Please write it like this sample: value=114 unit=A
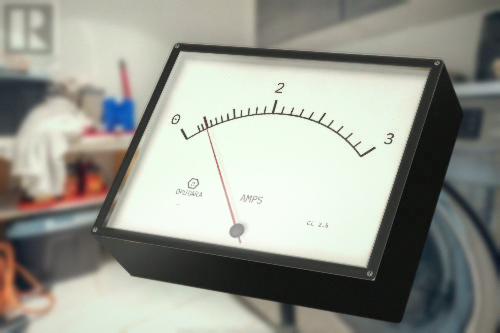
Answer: value=1 unit=A
